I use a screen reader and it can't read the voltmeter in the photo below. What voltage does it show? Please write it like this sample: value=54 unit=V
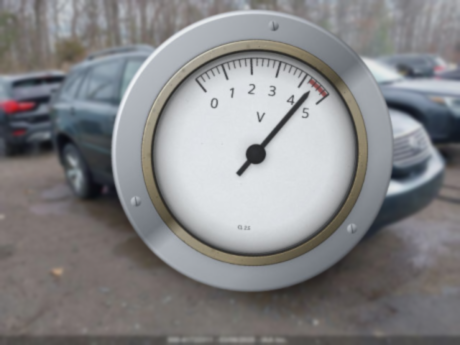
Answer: value=4.4 unit=V
